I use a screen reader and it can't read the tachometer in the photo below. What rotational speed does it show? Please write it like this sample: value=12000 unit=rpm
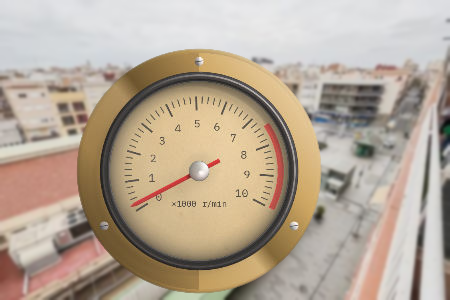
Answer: value=200 unit=rpm
